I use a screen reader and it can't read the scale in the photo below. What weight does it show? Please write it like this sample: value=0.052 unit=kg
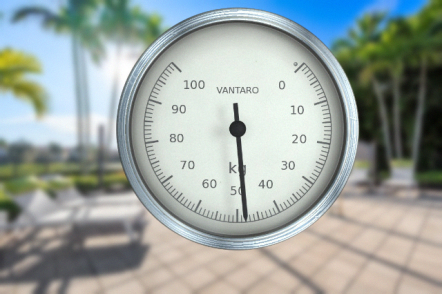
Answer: value=48 unit=kg
